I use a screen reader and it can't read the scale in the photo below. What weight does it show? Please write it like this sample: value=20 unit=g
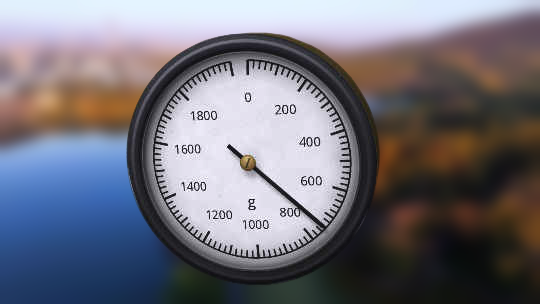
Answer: value=740 unit=g
